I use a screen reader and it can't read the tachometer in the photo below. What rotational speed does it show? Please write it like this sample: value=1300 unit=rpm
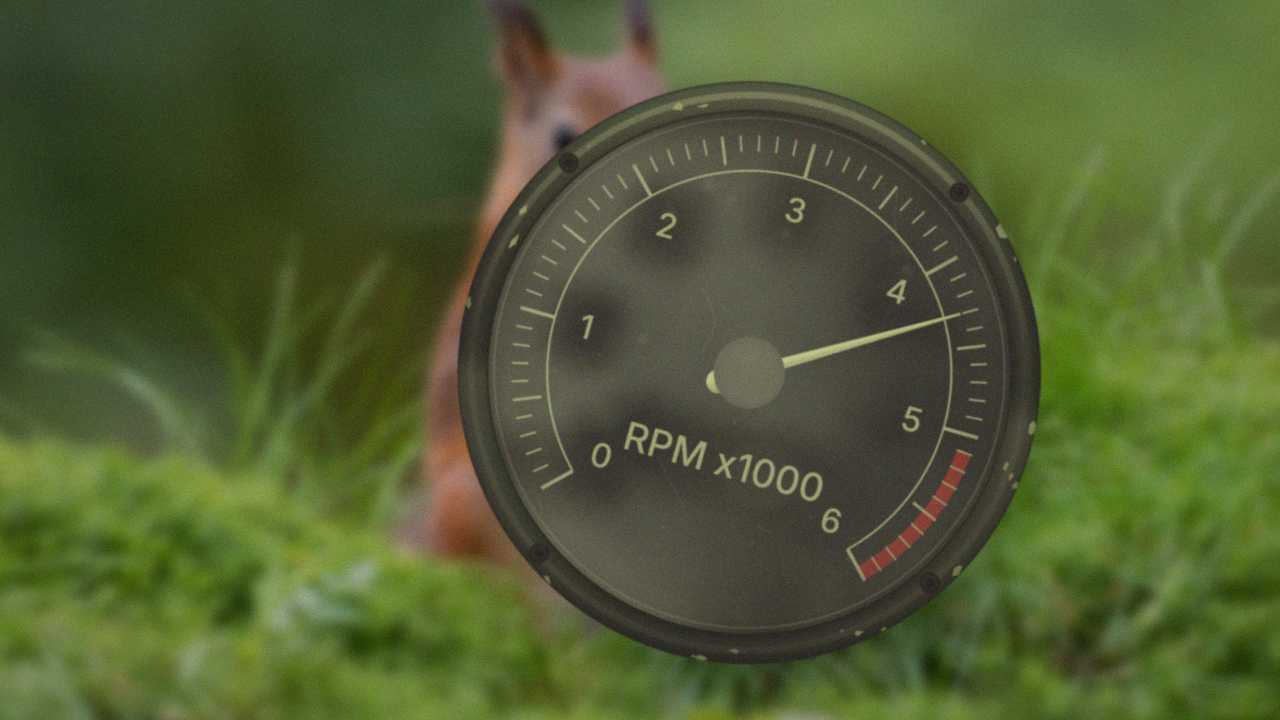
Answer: value=4300 unit=rpm
